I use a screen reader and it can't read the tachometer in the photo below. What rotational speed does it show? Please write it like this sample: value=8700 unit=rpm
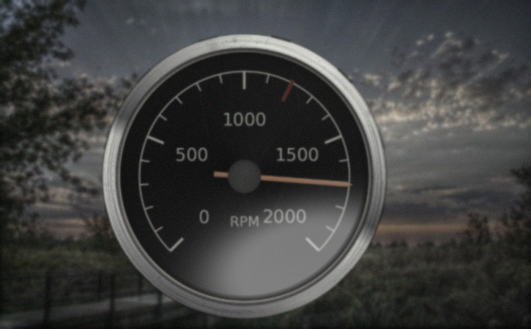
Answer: value=1700 unit=rpm
